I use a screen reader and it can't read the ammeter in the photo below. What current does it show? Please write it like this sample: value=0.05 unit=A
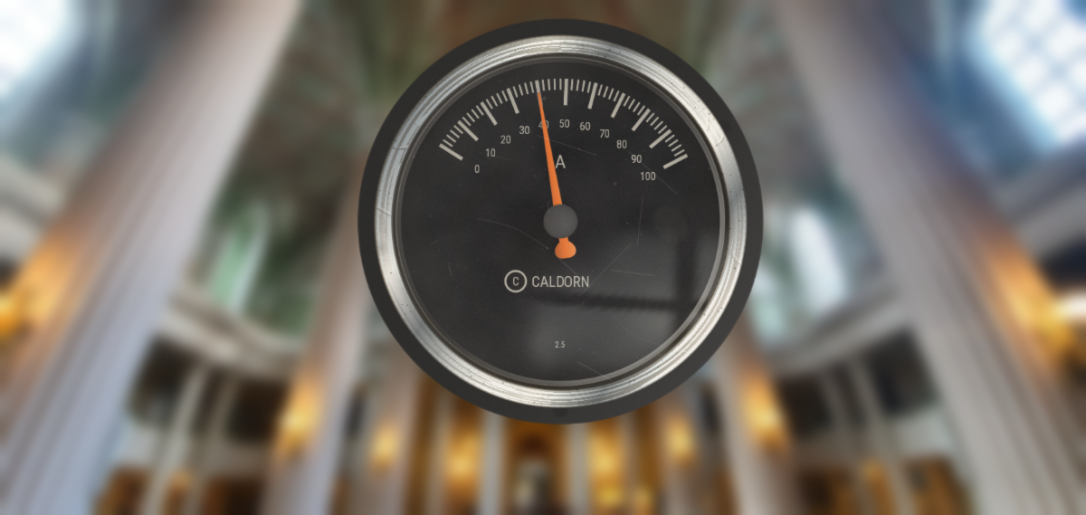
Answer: value=40 unit=A
